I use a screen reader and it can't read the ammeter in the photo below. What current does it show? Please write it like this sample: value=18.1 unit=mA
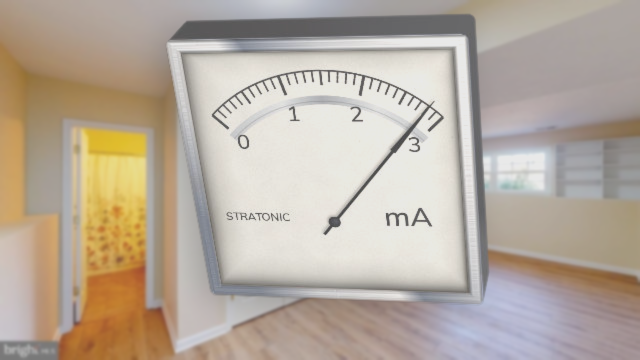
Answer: value=2.8 unit=mA
